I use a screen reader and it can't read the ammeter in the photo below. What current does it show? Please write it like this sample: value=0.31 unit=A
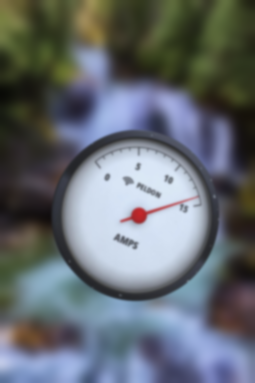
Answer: value=14 unit=A
